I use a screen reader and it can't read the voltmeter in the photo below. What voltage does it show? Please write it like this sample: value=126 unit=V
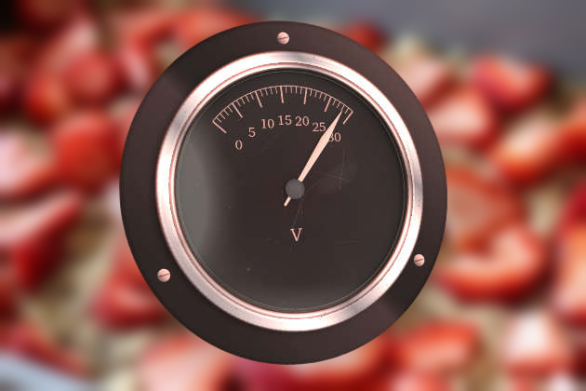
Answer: value=28 unit=V
